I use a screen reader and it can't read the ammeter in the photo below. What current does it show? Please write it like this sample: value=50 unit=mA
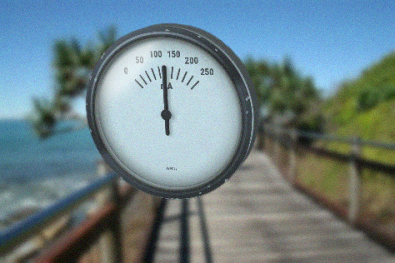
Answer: value=125 unit=mA
